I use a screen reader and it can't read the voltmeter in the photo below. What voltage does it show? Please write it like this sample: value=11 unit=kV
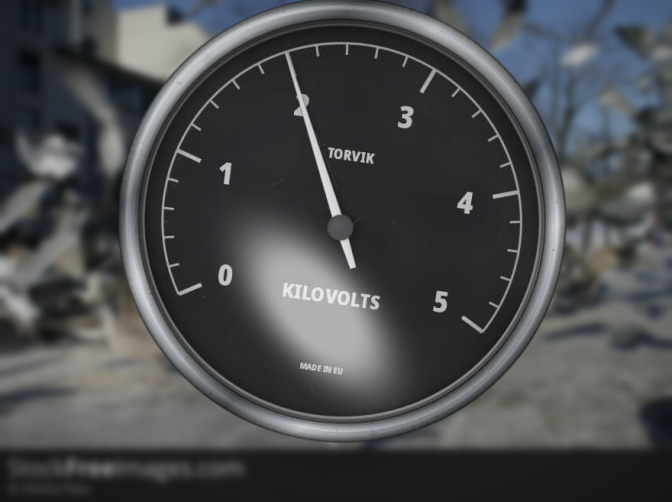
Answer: value=2 unit=kV
